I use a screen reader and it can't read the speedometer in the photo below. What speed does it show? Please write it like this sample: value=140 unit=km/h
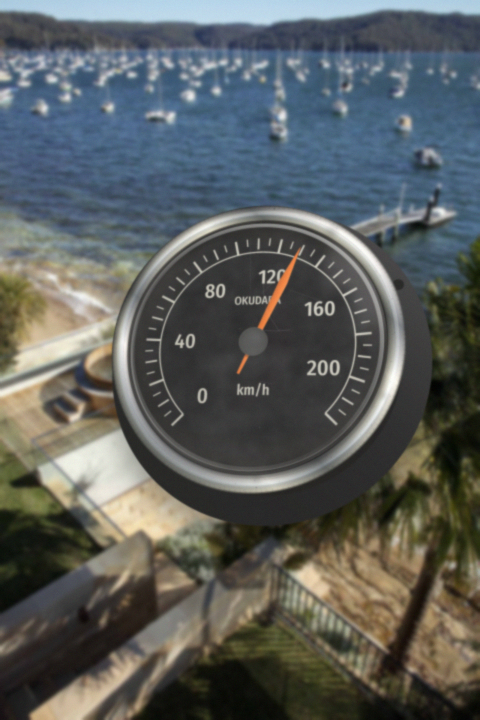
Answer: value=130 unit=km/h
